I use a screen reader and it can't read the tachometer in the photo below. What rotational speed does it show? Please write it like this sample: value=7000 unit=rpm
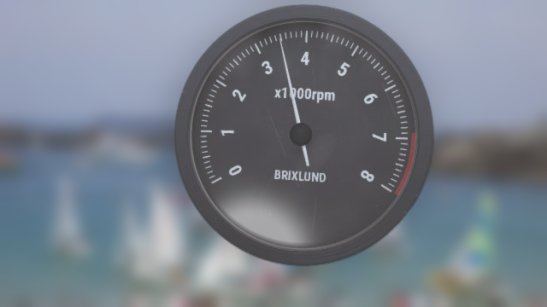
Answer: value=3500 unit=rpm
